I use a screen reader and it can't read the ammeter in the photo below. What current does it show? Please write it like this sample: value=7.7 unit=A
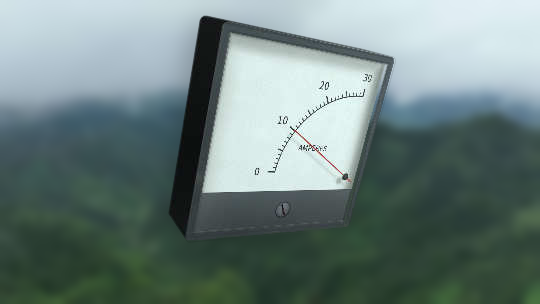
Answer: value=10 unit=A
